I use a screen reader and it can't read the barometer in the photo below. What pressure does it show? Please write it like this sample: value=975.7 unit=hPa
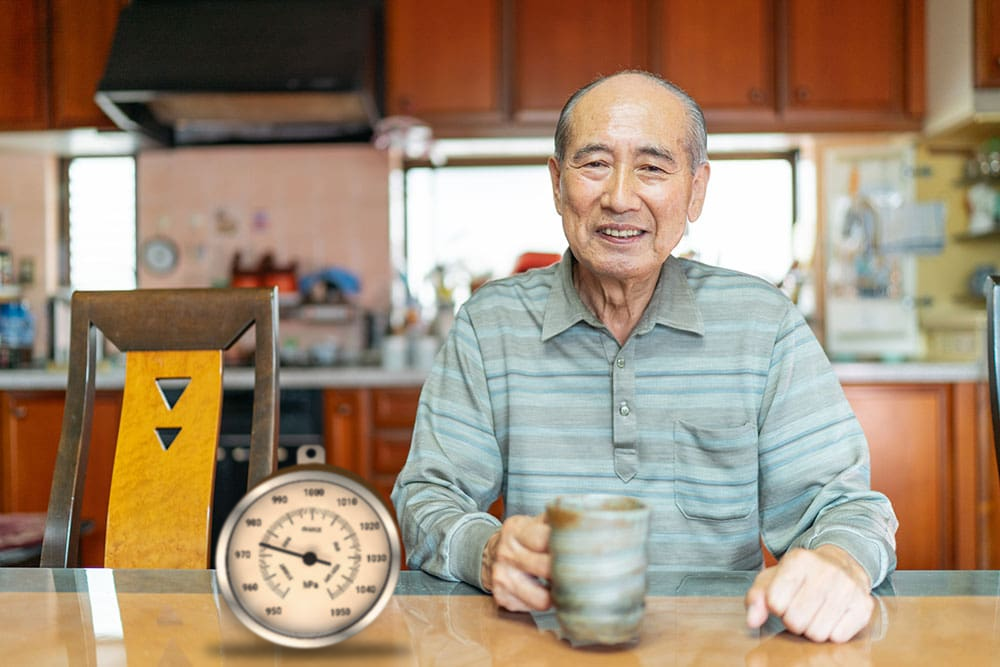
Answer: value=975 unit=hPa
